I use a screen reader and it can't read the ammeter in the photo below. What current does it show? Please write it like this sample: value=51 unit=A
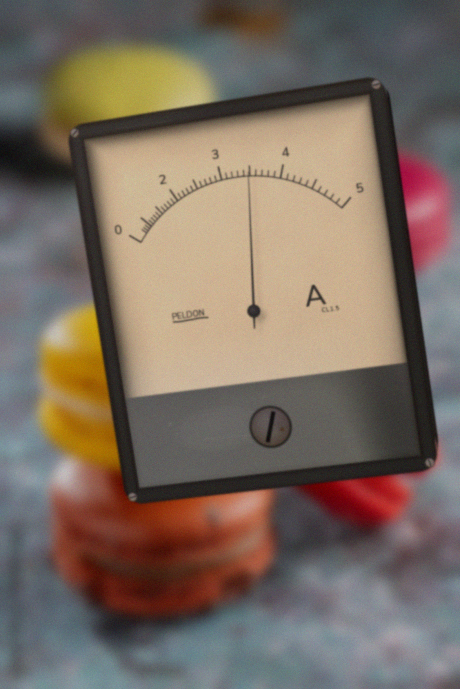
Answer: value=3.5 unit=A
